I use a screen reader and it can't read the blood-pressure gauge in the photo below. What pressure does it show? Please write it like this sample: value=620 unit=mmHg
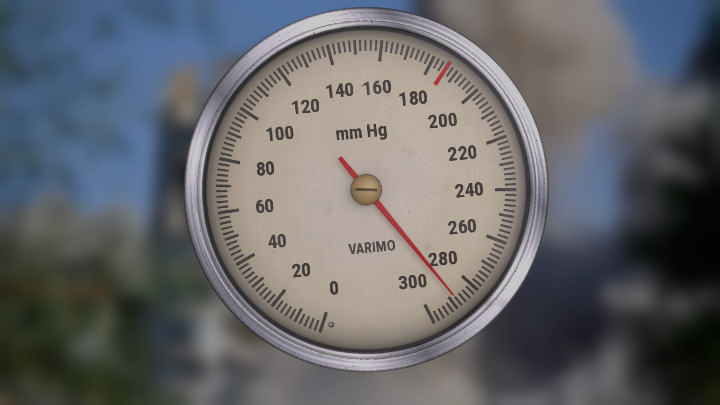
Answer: value=288 unit=mmHg
